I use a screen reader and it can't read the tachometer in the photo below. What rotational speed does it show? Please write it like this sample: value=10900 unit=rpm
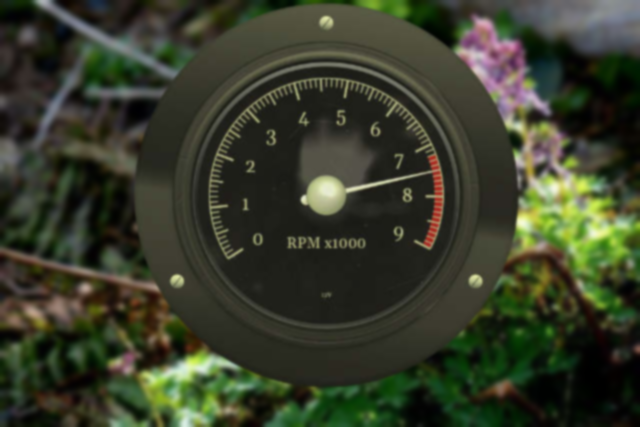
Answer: value=7500 unit=rpm
